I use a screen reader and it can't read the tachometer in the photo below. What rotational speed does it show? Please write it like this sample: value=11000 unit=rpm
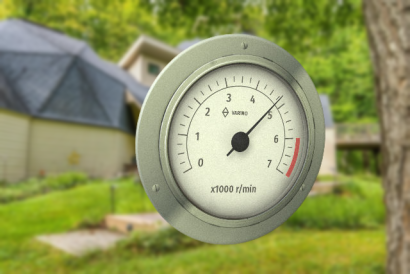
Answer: value=4750 unit=rpm
